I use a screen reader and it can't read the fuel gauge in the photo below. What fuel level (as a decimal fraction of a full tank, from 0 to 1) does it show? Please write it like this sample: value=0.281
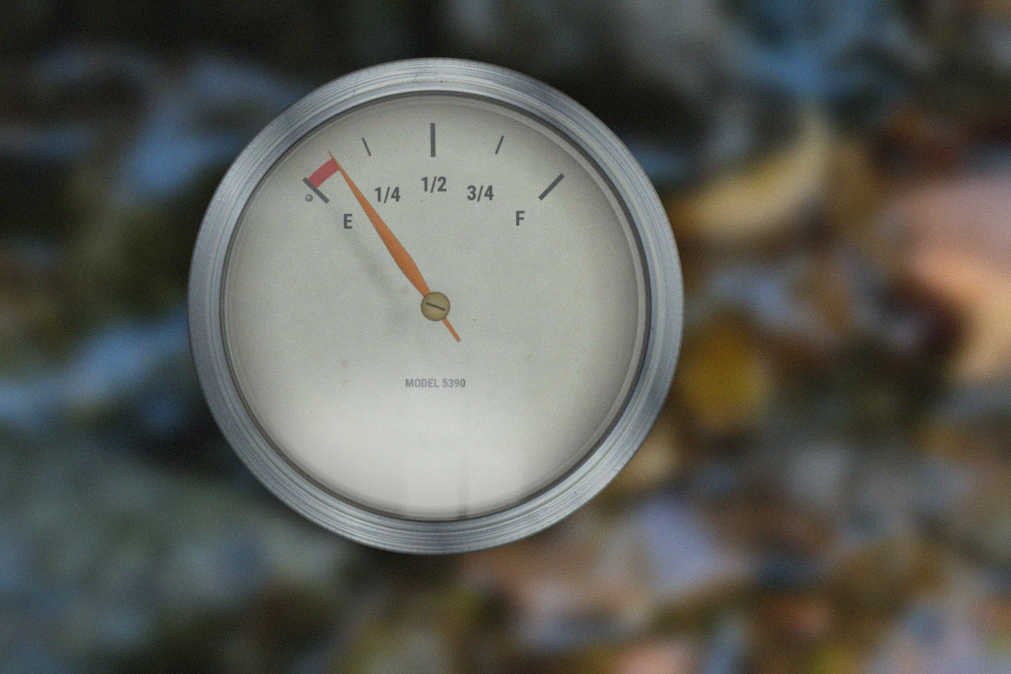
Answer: value=0.125
